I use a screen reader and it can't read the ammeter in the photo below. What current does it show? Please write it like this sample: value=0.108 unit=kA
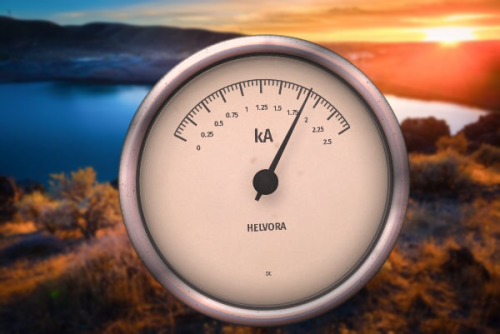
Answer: value=1.85 unit=kA
